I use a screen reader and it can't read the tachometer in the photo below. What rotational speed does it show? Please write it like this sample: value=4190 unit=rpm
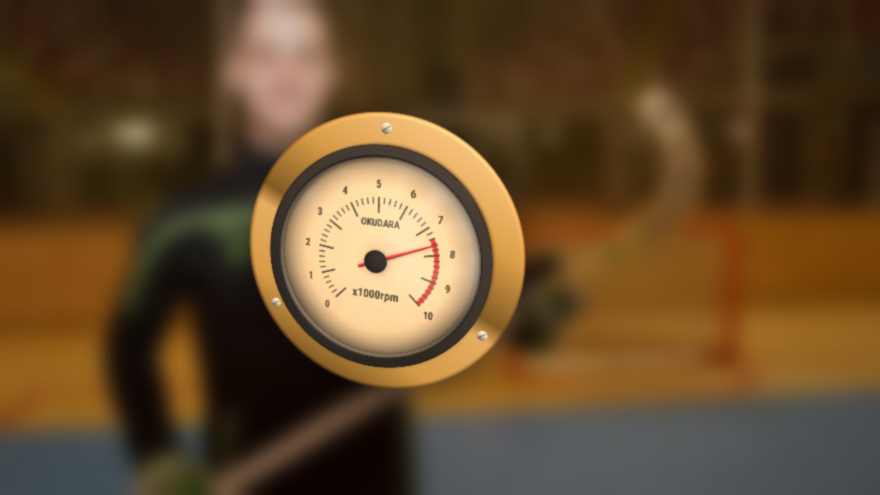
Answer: value=7600 unit=rpm
